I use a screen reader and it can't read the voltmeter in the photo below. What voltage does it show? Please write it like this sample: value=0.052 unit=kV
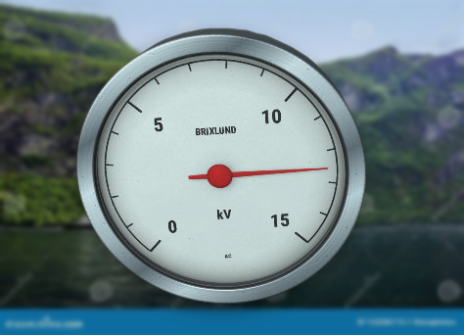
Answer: value=12.5 unit=kV
